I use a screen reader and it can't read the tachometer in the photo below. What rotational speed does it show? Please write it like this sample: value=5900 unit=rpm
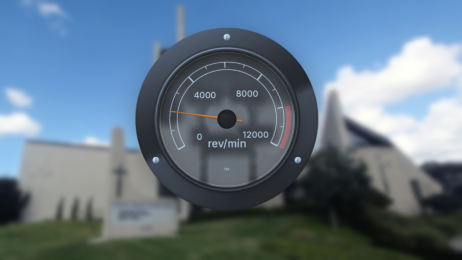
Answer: value=2000 unit=rpm
